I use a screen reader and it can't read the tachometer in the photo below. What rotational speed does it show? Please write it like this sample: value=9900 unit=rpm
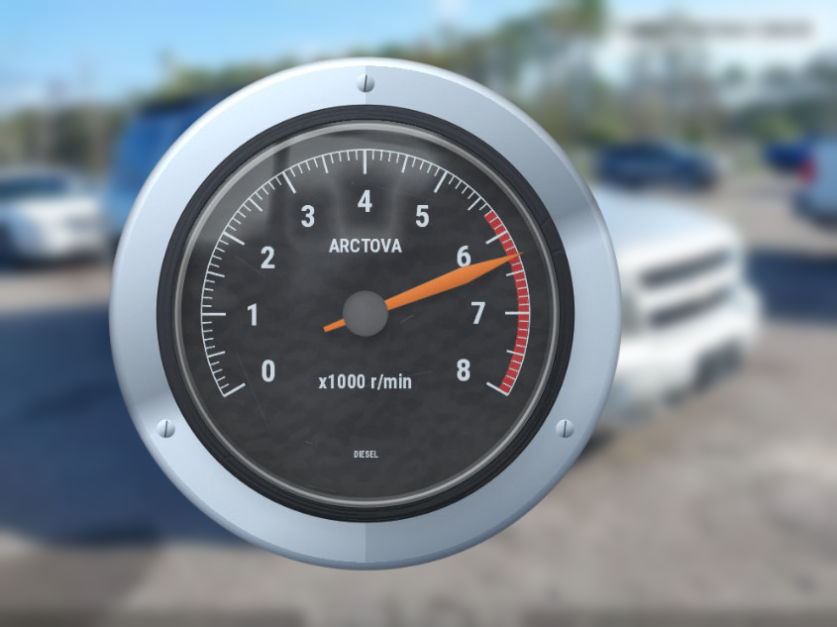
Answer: value=6300 unit=rpm
